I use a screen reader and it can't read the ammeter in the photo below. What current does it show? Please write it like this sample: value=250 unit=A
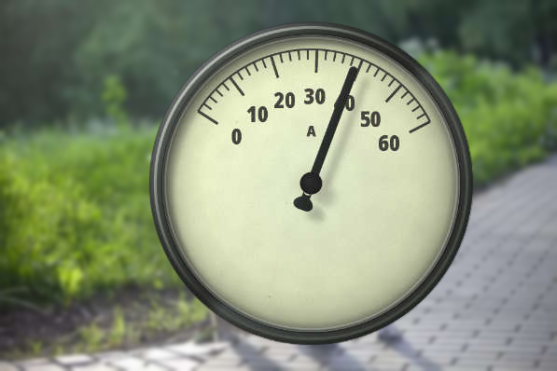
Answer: value=39 unit=A
